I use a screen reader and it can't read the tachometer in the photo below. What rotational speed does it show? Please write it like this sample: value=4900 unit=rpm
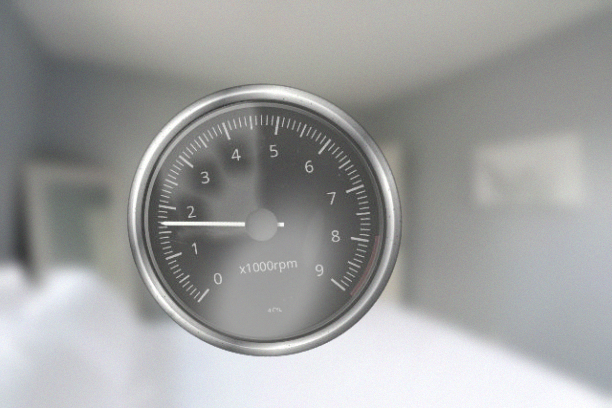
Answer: value=1700 unit=rpm
